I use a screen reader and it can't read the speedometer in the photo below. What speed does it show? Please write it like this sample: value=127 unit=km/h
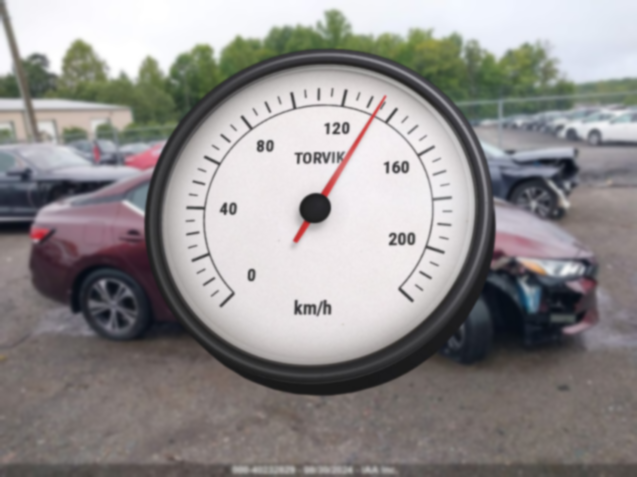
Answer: value=135 unit=km/h
